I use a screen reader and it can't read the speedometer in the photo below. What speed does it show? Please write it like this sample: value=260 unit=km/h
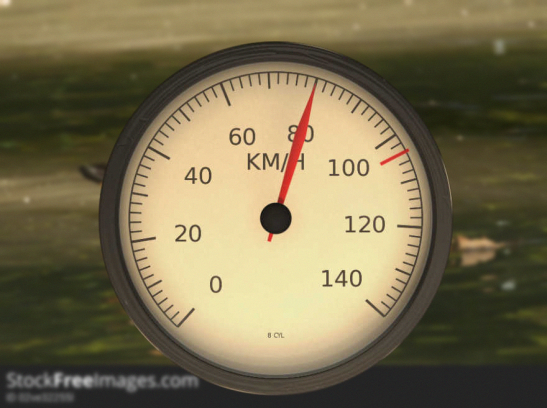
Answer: value=80 unit=km/h
